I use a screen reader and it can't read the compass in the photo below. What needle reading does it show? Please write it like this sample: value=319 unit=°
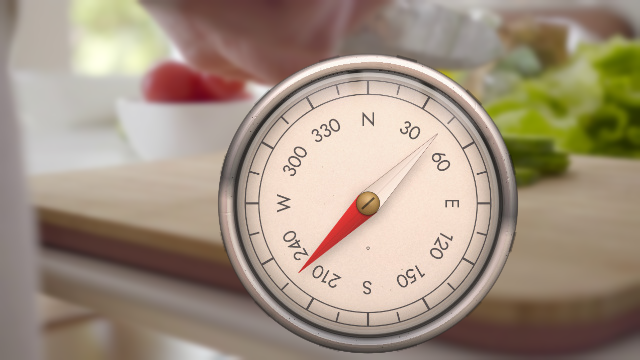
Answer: value=225 unit=°
